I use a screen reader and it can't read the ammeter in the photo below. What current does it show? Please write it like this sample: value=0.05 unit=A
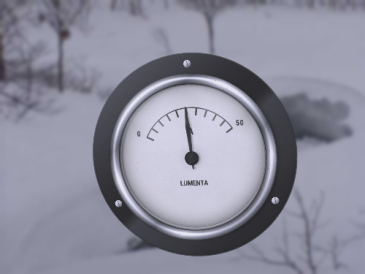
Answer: value=25 unit=A
